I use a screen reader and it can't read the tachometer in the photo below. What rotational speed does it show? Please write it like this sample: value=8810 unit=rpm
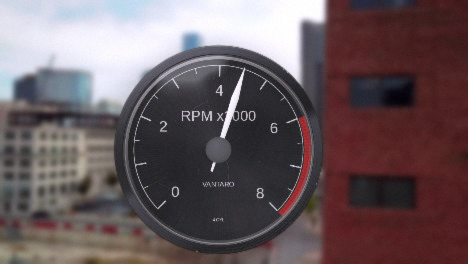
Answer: value=4500 unit=rpm
